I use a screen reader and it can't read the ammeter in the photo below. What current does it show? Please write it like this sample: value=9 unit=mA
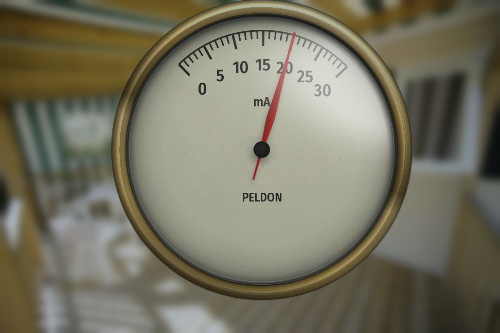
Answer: value=20 unit=mA
